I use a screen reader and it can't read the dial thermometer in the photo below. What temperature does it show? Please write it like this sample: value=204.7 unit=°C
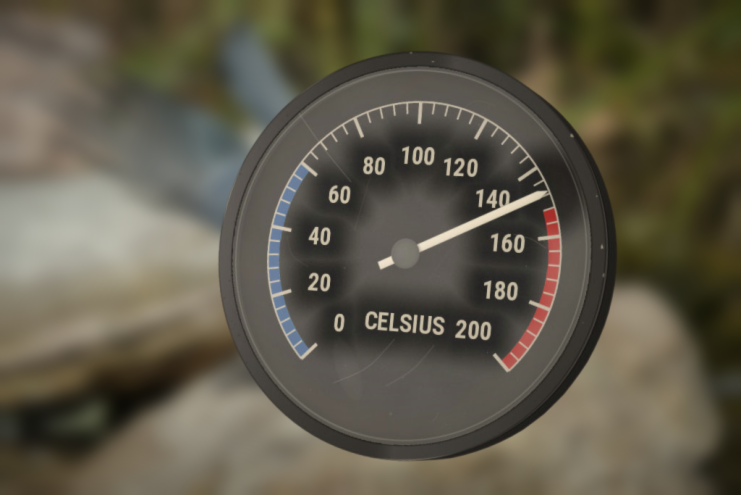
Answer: value=148 unit=°C
